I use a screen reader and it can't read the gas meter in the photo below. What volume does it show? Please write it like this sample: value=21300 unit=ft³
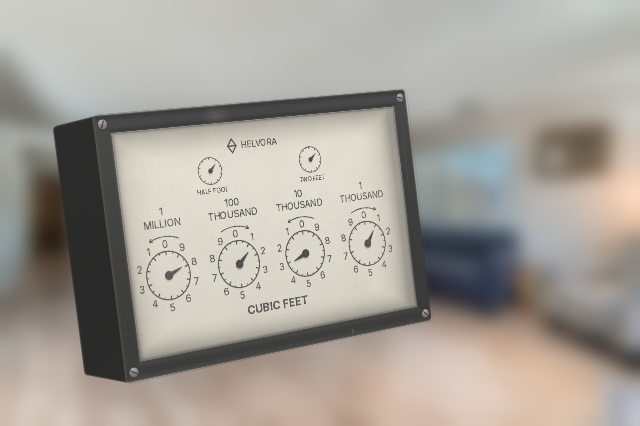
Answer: value=813100 unit=ft³
